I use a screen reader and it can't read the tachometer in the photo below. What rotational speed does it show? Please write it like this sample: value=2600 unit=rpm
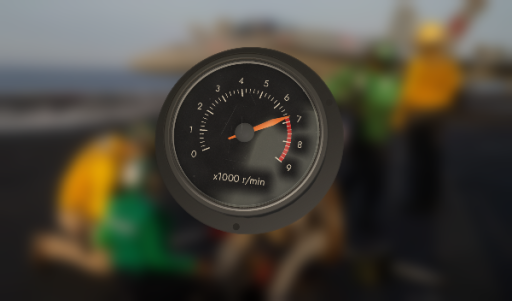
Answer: value=6800 unit=rpm
